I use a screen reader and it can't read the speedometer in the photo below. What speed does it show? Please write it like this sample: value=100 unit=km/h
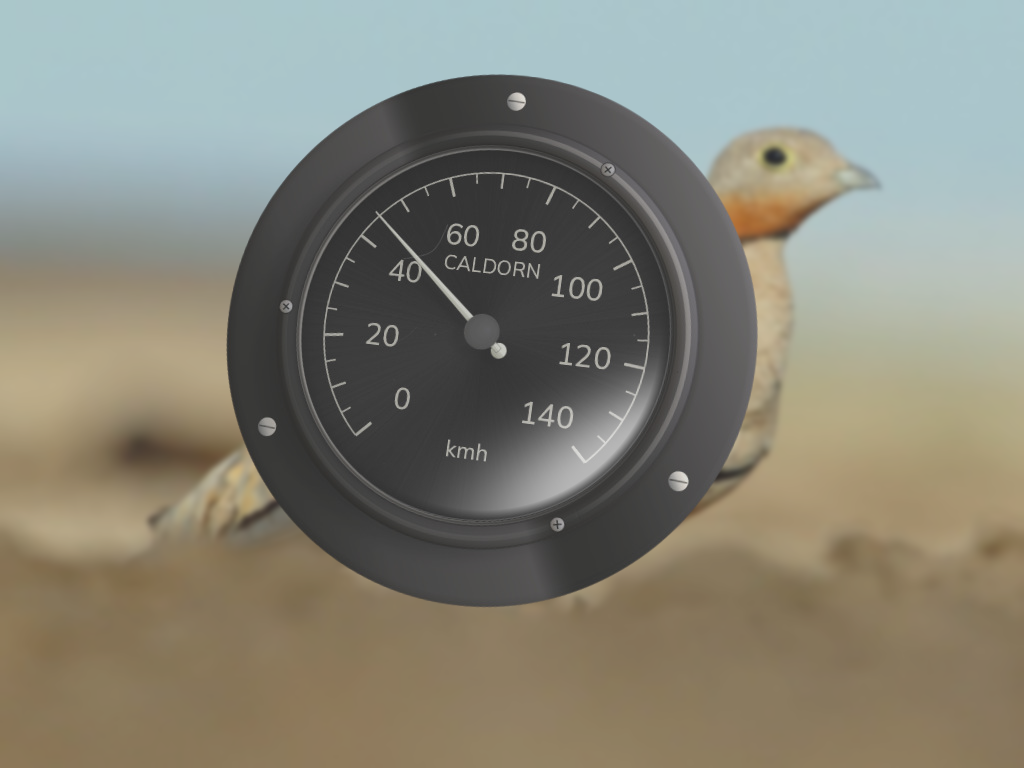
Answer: value=45 unit=km/h
